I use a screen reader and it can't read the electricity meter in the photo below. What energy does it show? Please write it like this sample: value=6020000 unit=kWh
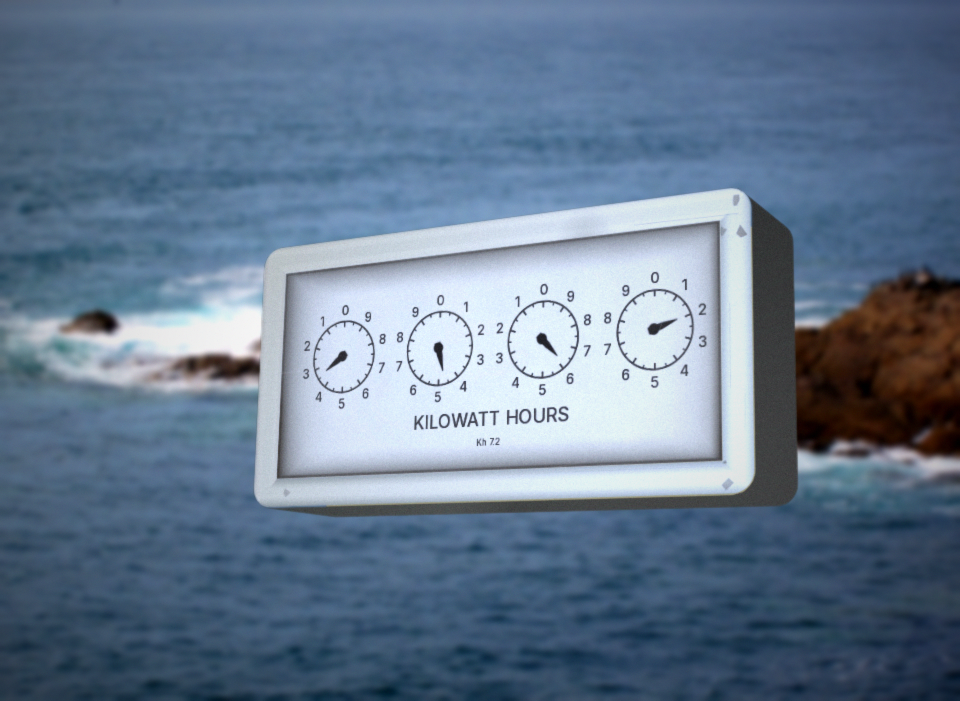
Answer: value=3462 unit=kWh
